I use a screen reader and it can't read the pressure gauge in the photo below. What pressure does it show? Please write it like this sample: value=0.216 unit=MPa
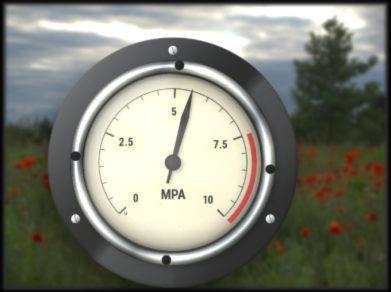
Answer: value=5.5 unit=MPa
